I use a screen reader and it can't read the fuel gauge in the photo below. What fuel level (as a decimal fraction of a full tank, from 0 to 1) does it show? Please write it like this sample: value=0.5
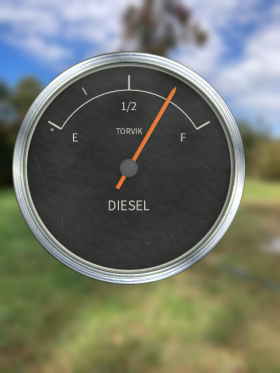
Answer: value=0.75
